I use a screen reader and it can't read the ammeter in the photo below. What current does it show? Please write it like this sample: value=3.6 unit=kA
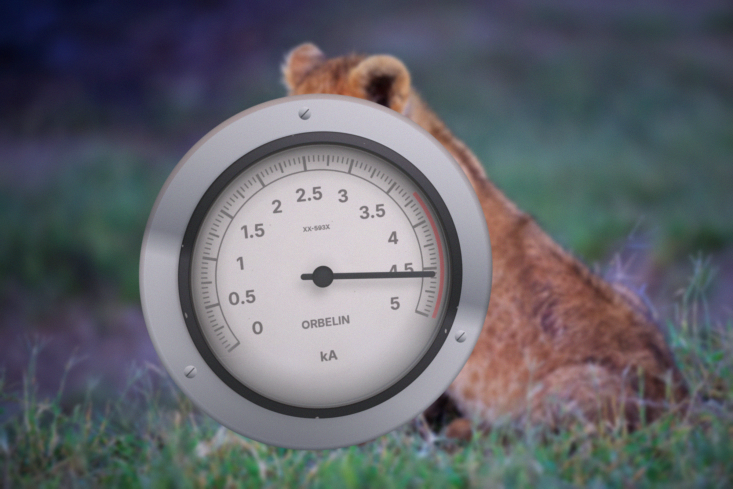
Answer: value=4.55 unit=kA
